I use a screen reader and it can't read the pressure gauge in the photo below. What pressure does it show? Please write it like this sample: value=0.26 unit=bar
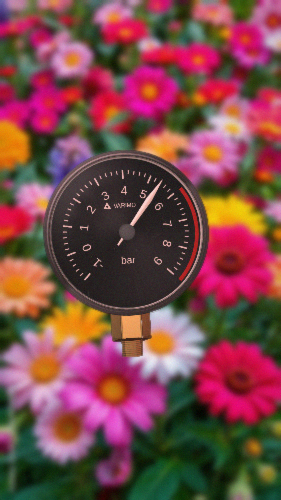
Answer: value=5.4 unit=bar
